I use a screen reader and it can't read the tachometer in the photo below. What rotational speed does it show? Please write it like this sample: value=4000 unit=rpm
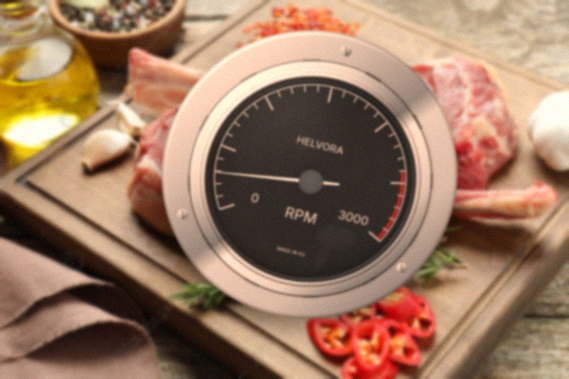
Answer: value=300 unit=rpm
